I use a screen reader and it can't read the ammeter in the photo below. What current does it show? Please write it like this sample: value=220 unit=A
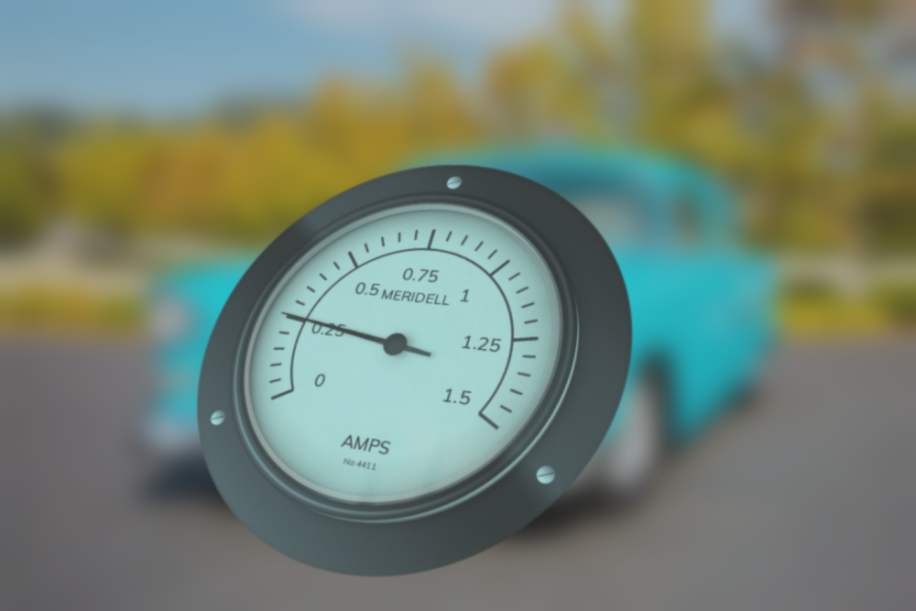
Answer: value=0.25 unit=A
